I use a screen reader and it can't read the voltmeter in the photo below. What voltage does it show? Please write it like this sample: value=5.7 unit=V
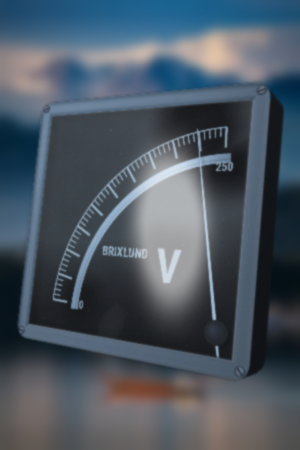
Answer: value=225 unit=V
